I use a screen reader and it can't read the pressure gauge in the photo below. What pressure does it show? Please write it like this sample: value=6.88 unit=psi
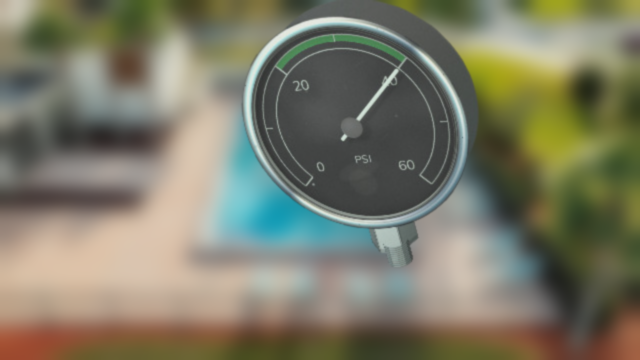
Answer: value=40 unit=psi
